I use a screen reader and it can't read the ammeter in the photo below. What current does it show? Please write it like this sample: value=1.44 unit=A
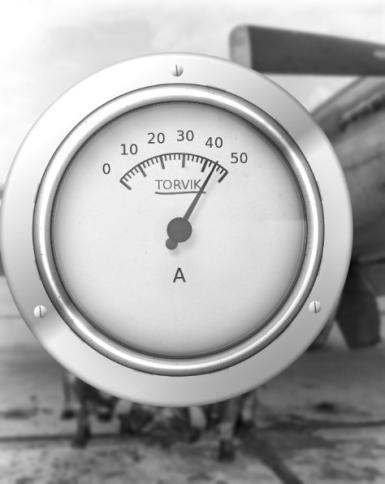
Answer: value=44 unit=A
